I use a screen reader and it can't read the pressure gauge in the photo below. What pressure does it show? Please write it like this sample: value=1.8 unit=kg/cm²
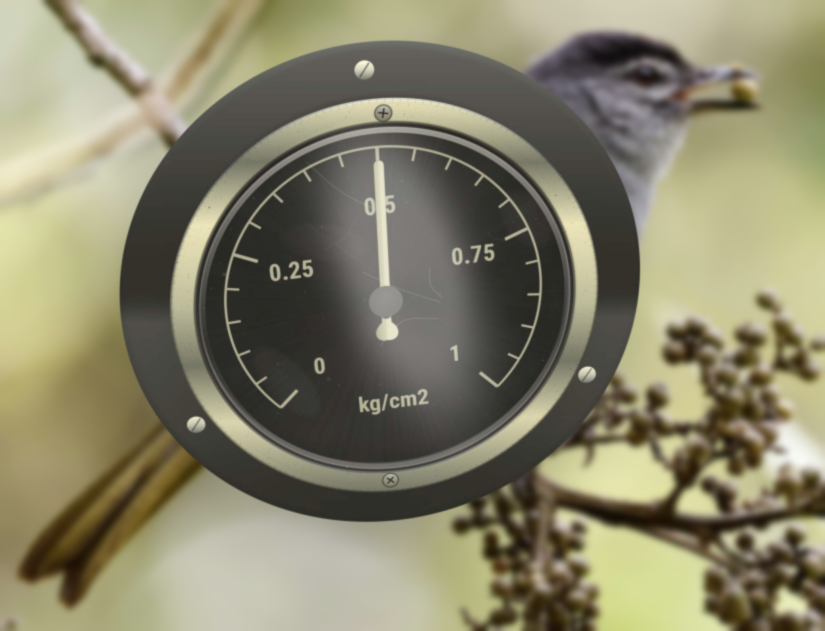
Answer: value=0.5 unit=kg/cm²
